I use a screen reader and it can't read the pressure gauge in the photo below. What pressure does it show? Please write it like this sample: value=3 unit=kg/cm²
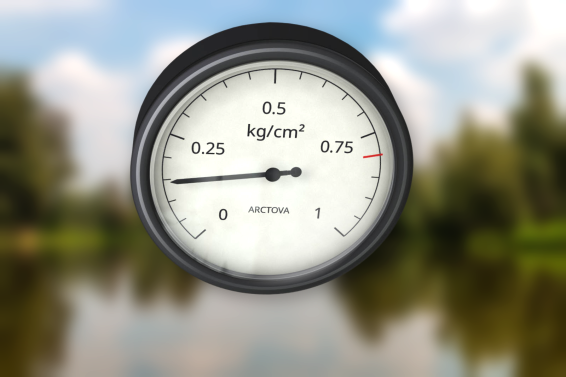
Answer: value=0.15 unit=kg/cm²
